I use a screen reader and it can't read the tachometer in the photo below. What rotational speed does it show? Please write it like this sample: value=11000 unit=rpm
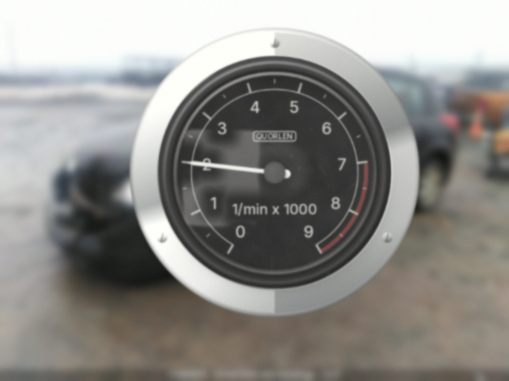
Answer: value=2000 unit=rpm
